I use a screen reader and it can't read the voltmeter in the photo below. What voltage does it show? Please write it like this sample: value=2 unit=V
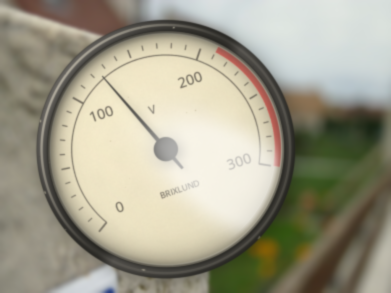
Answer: value=125 unit=V
